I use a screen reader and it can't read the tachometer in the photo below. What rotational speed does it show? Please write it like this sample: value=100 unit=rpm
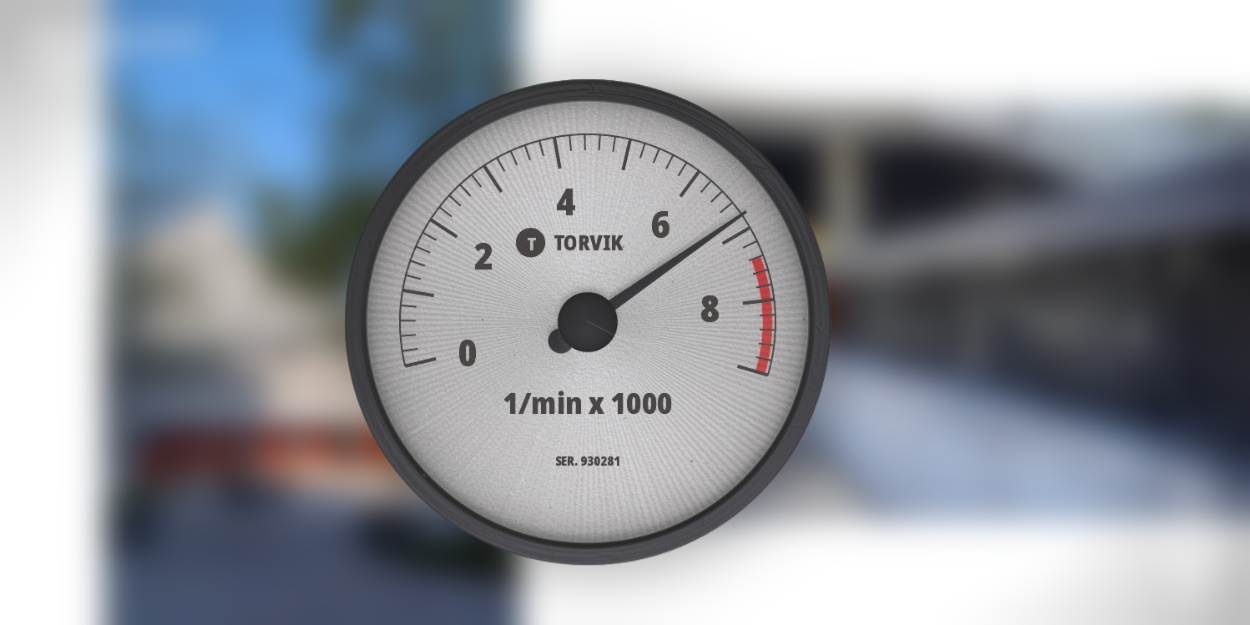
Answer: value=6800 unit=rpm
